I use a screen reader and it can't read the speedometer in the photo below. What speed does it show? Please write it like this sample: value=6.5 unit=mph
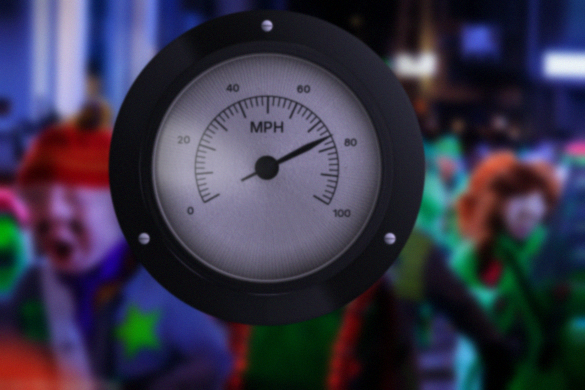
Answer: value=76 unit=mph
